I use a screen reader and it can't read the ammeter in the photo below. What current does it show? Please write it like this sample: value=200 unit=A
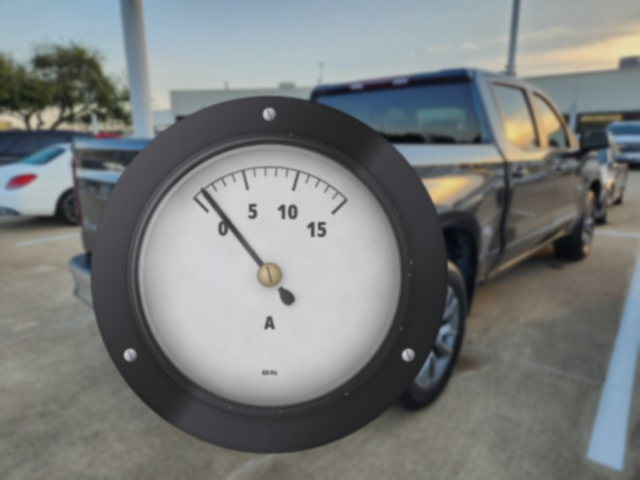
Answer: value=1 unit=A
